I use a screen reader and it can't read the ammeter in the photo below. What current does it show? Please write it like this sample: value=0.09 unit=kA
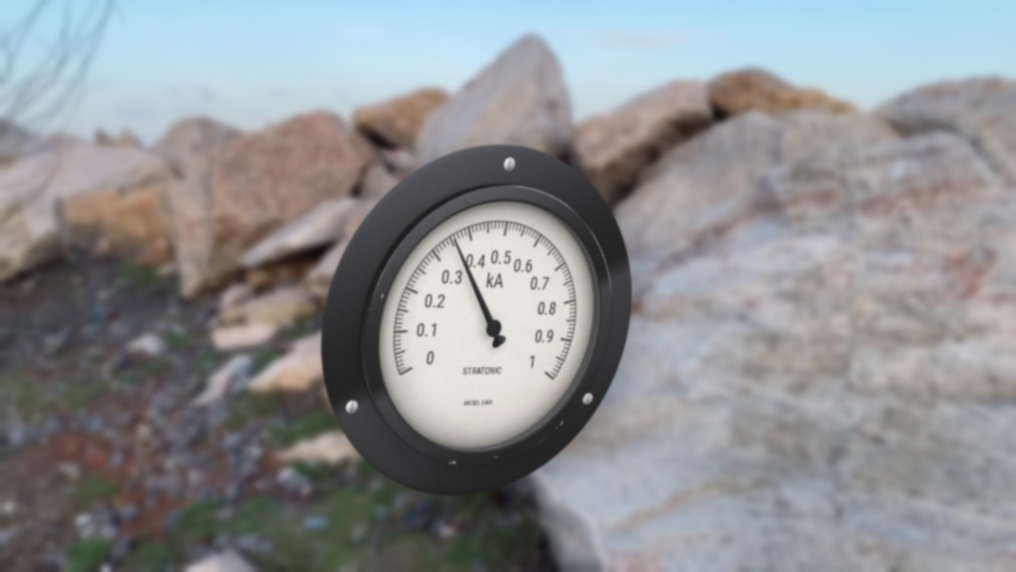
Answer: value=0.35 unit=kA
